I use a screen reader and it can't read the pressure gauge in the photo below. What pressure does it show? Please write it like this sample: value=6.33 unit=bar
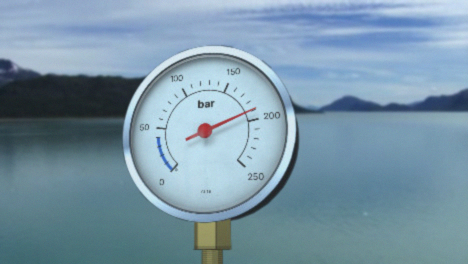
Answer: value=190 unit=bar
